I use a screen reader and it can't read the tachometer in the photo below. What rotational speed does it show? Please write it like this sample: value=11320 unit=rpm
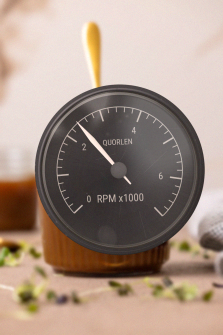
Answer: value=2400 unit=rpm
